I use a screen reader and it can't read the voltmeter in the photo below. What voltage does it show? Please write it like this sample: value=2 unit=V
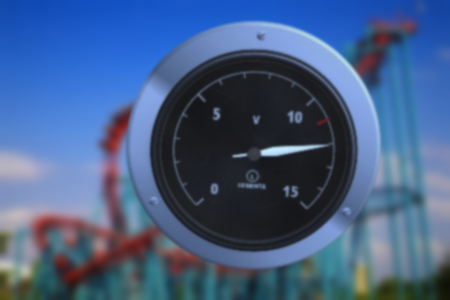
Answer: value=12 unit=V
